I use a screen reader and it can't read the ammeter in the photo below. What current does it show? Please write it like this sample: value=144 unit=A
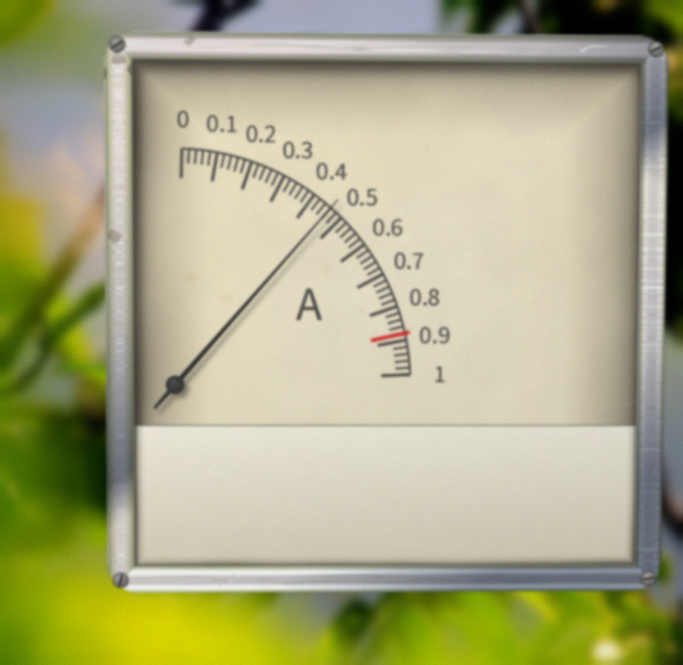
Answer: value=0.46 unit=A
